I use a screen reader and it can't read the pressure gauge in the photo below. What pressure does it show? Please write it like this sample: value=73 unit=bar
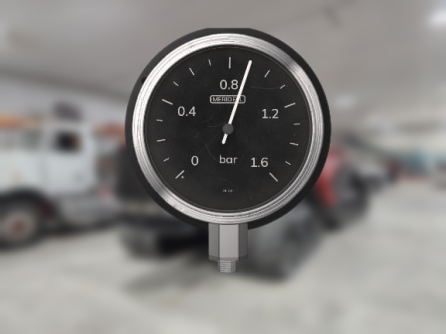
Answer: value=0.9 unit=bar
